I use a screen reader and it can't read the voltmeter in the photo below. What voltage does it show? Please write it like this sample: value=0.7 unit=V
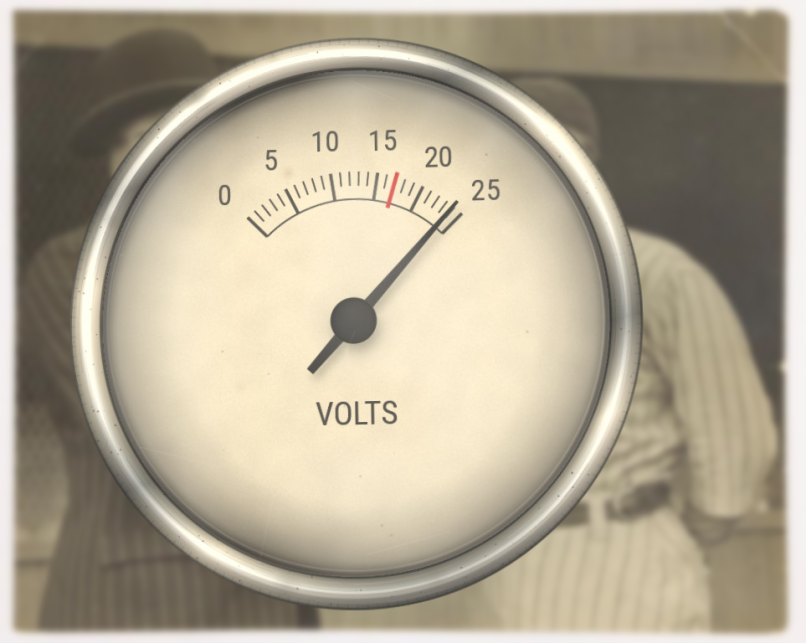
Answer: value=24 unit=V
